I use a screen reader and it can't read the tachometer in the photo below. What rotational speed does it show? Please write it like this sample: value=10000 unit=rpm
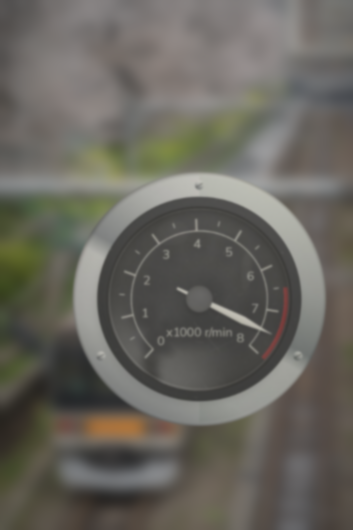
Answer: value=7500 unit=rpm
